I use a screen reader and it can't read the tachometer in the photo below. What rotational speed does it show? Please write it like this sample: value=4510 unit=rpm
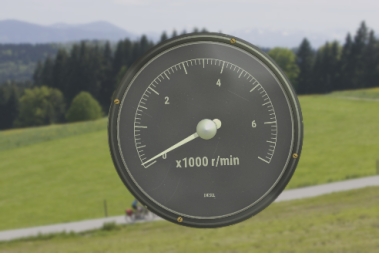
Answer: value=100 unit=rpm
